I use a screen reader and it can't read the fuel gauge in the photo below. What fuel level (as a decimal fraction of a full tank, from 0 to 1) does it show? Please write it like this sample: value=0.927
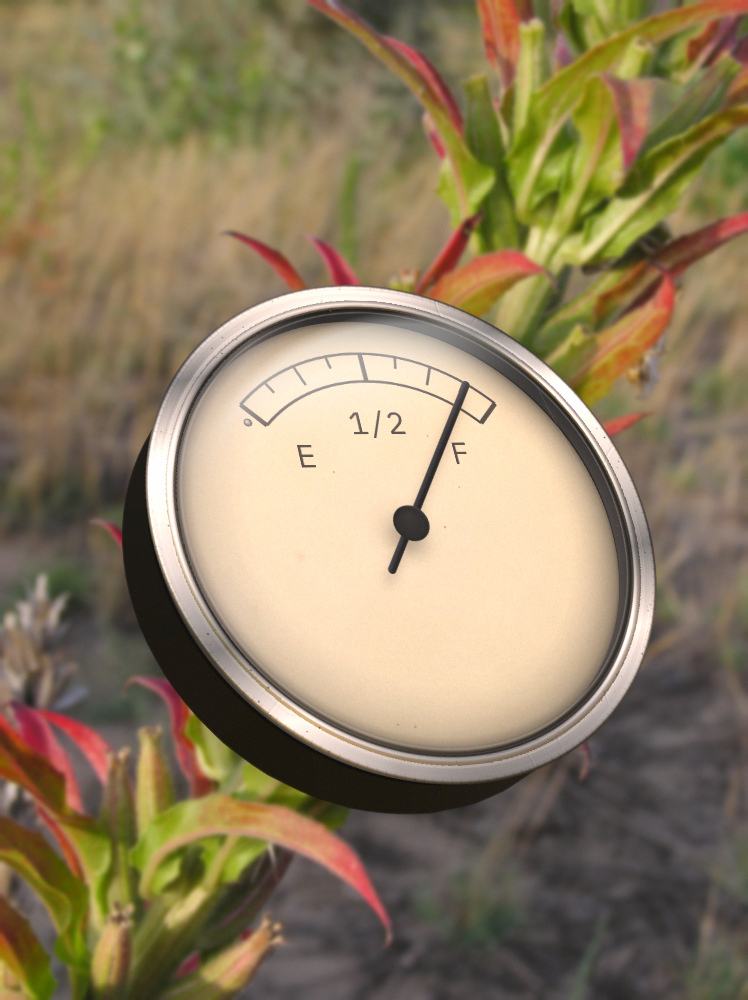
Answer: value=0.875
